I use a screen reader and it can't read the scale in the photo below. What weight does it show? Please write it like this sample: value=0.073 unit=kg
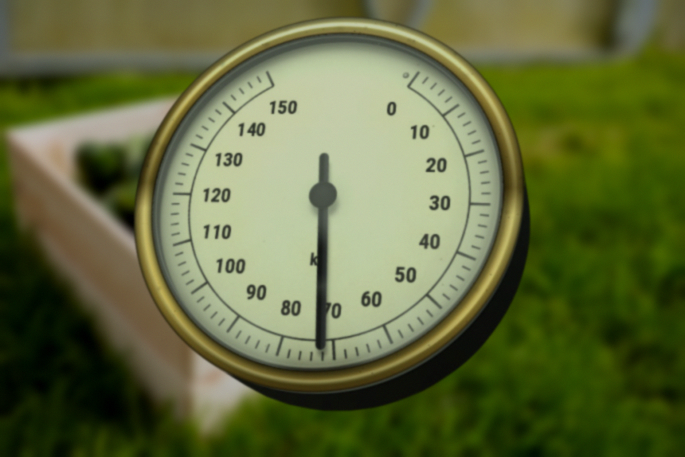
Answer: value=72 unit=kg
